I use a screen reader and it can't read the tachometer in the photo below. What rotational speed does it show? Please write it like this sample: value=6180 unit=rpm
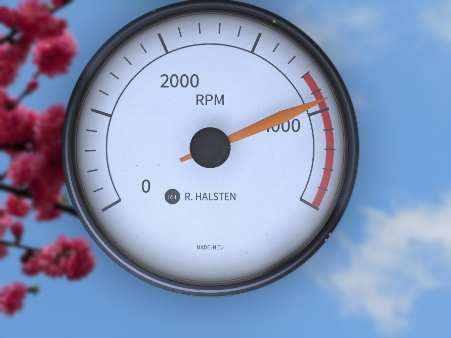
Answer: value=3900 unit=rpm
